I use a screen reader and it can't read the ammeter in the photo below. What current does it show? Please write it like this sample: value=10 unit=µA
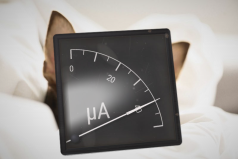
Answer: value=40 unit=µA
